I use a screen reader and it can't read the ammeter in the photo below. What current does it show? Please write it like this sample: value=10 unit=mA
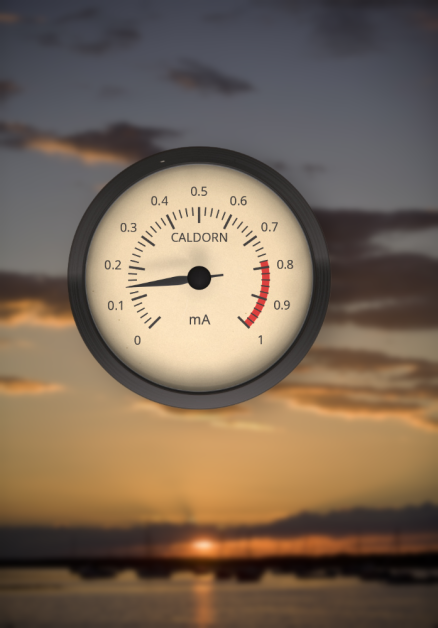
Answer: value=0.14 unit=mA
